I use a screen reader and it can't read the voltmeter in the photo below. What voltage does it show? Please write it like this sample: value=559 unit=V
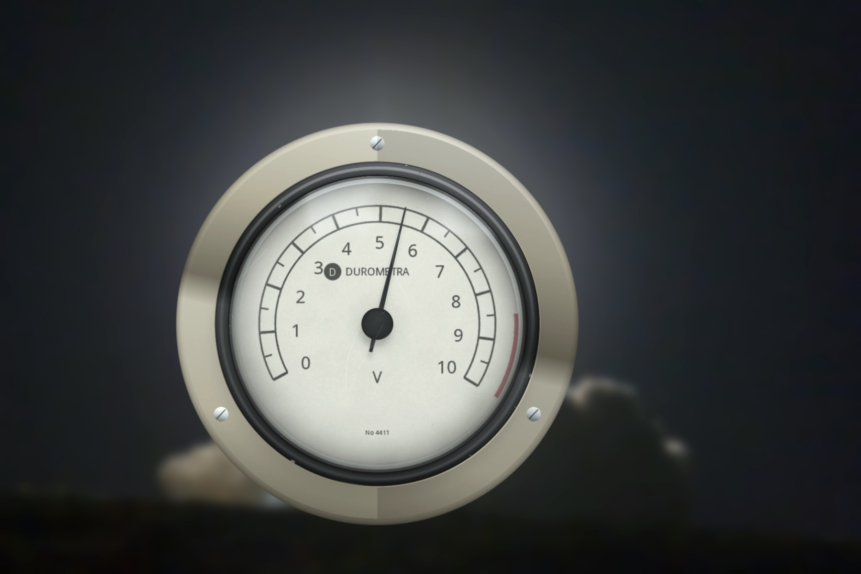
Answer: value=5.5 unit=V
